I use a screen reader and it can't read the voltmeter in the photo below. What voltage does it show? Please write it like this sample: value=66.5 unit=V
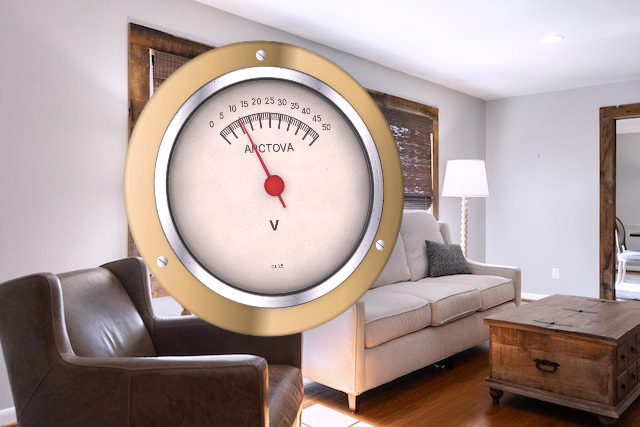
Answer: value=10 unit=V
